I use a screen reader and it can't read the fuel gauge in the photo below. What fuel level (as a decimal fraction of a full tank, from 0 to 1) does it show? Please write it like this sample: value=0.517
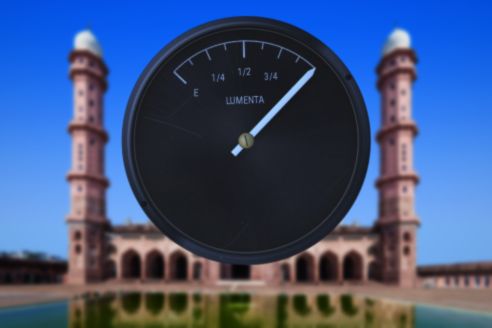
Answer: value=1
